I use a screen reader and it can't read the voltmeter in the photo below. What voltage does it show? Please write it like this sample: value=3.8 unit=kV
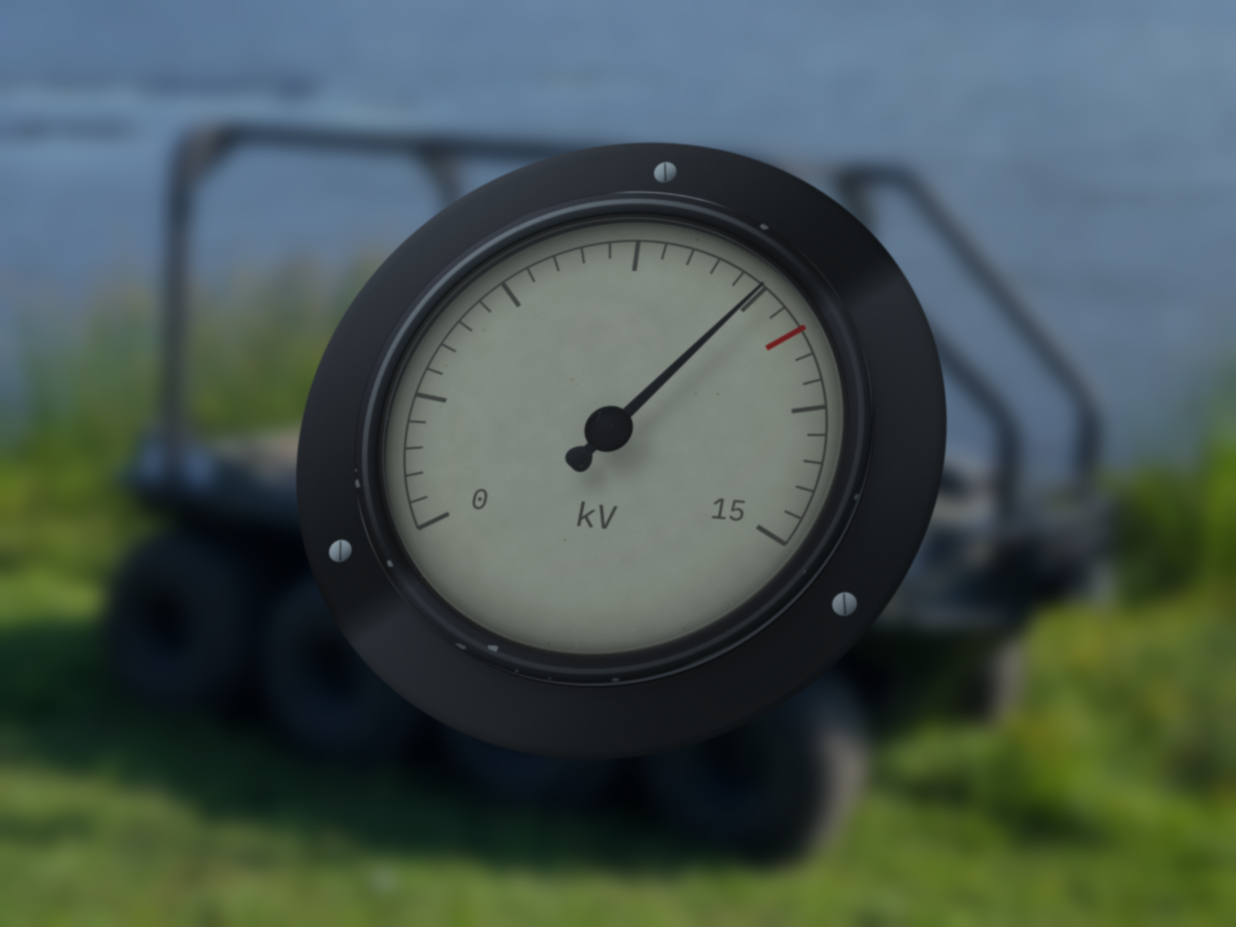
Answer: value=10 unit=kV
